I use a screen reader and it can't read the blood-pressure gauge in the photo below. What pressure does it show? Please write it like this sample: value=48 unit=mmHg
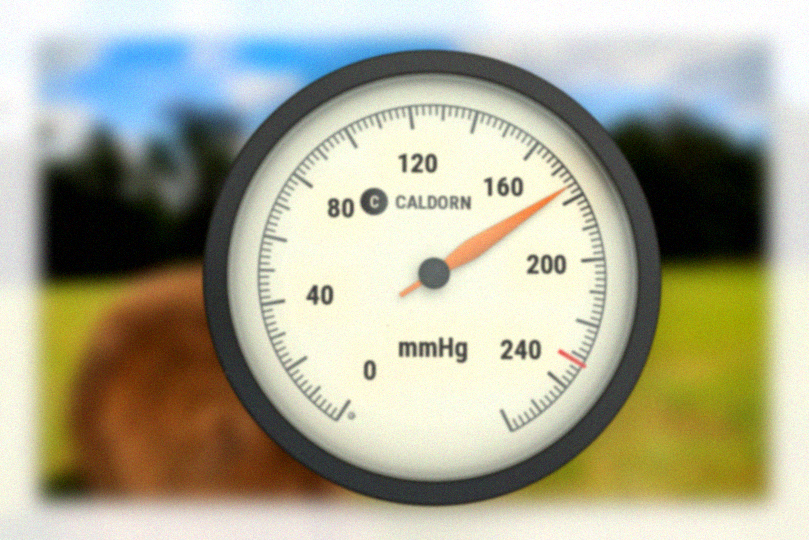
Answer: value=176 unit=mmHg
